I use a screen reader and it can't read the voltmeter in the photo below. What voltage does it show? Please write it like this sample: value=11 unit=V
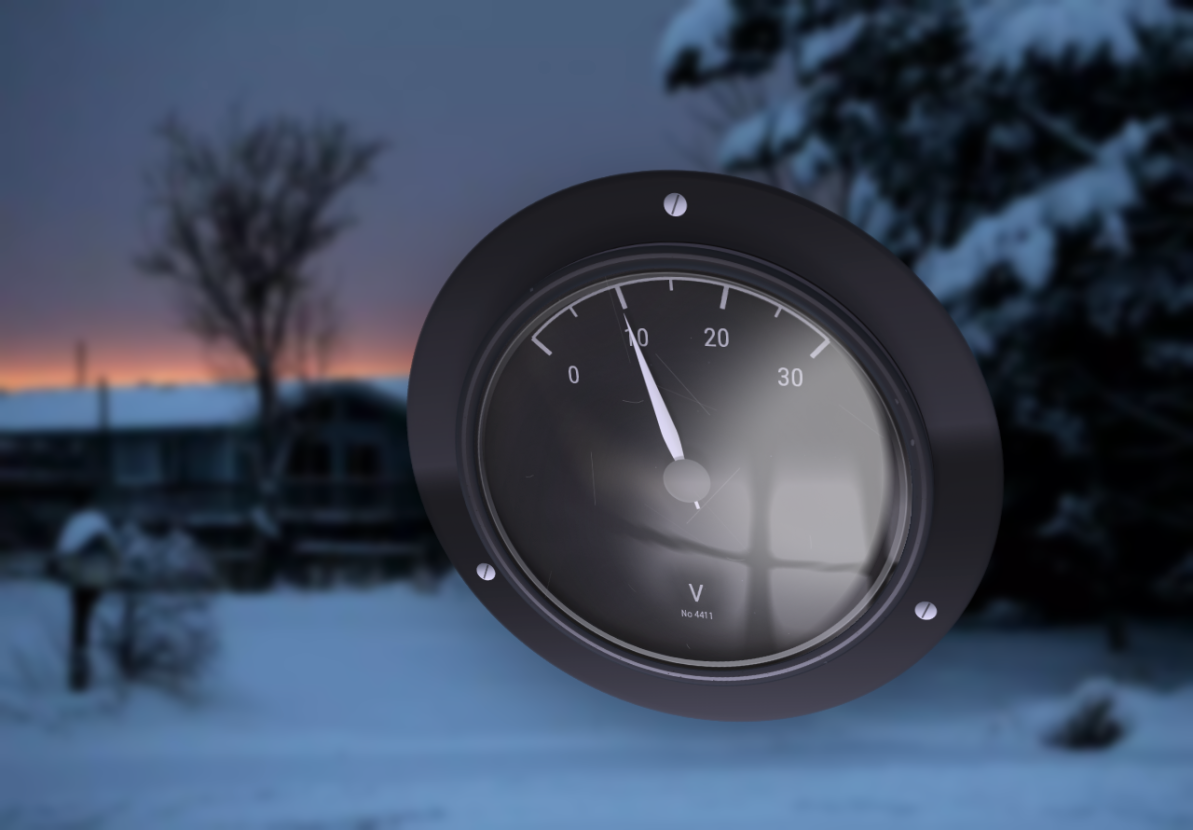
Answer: value=10 unit=V
